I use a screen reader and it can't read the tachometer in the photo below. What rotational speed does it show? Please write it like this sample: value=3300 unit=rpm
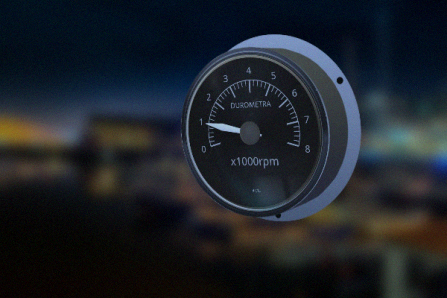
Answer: value=1000 unit=rpm
